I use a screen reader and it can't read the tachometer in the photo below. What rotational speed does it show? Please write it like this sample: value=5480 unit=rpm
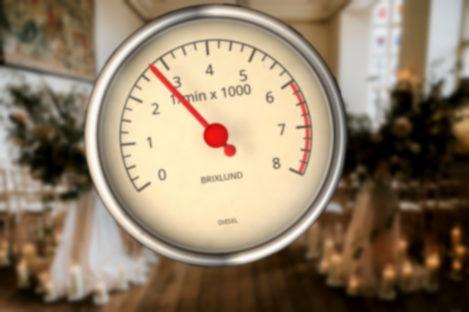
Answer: value=2750 unit=rpm
